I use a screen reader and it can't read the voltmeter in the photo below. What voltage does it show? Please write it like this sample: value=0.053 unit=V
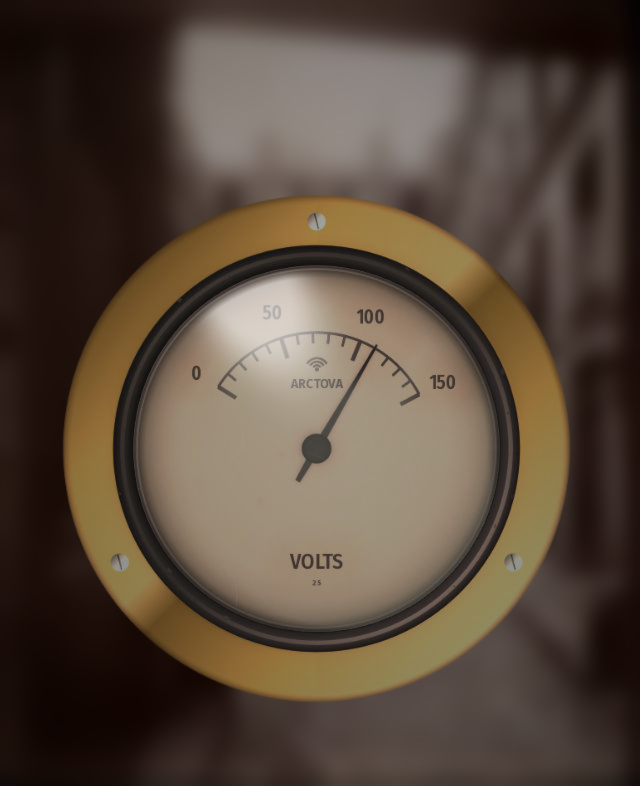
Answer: value=110 unit=V
